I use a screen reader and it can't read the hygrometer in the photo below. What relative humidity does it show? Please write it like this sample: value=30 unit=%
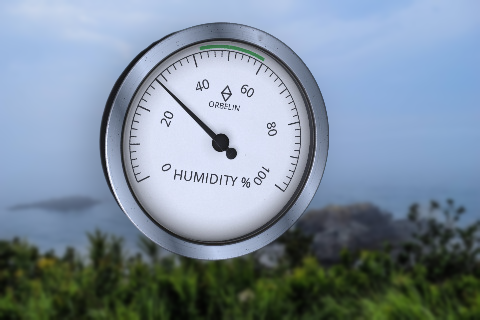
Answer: value=28 unit=%
